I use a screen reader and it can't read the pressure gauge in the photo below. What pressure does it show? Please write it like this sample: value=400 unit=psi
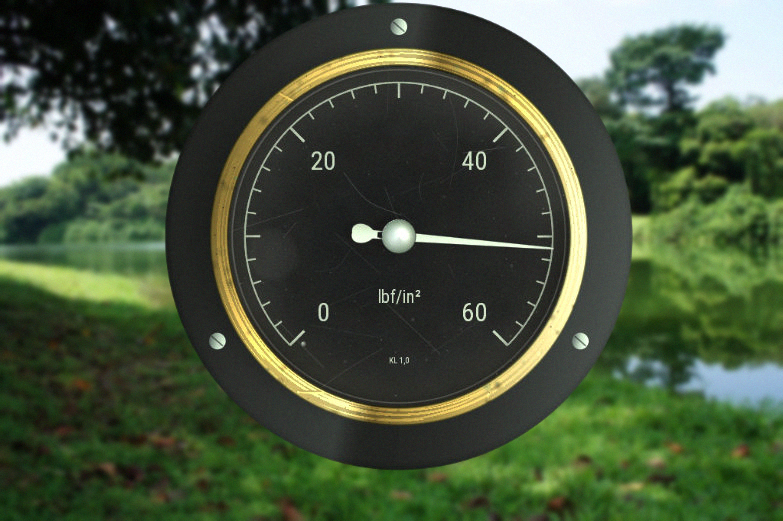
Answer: value=51 unit=psi
